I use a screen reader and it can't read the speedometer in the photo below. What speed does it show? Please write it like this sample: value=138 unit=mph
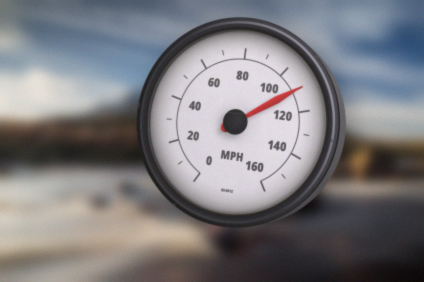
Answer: value=110 unit=mph
